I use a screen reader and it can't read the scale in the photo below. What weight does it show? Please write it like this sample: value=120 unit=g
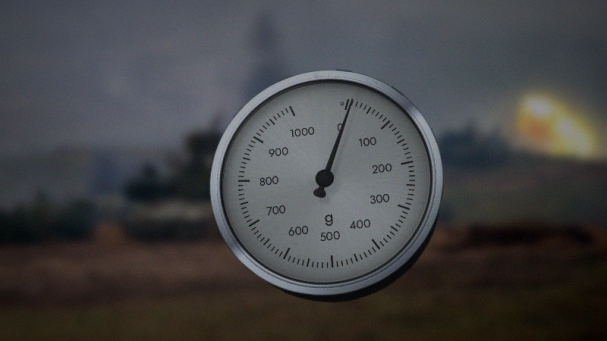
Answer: value=10 unit=g
